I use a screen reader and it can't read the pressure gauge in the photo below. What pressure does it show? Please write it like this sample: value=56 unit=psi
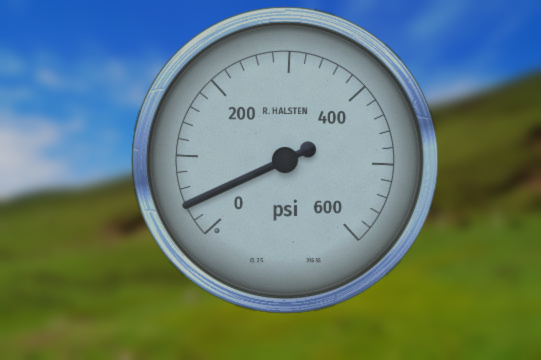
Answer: value=40 unit=psi
